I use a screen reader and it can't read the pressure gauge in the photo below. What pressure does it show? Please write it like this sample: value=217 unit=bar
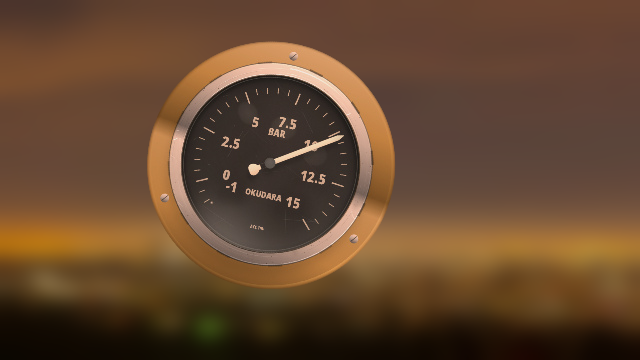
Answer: value=10.25 unit=bar
